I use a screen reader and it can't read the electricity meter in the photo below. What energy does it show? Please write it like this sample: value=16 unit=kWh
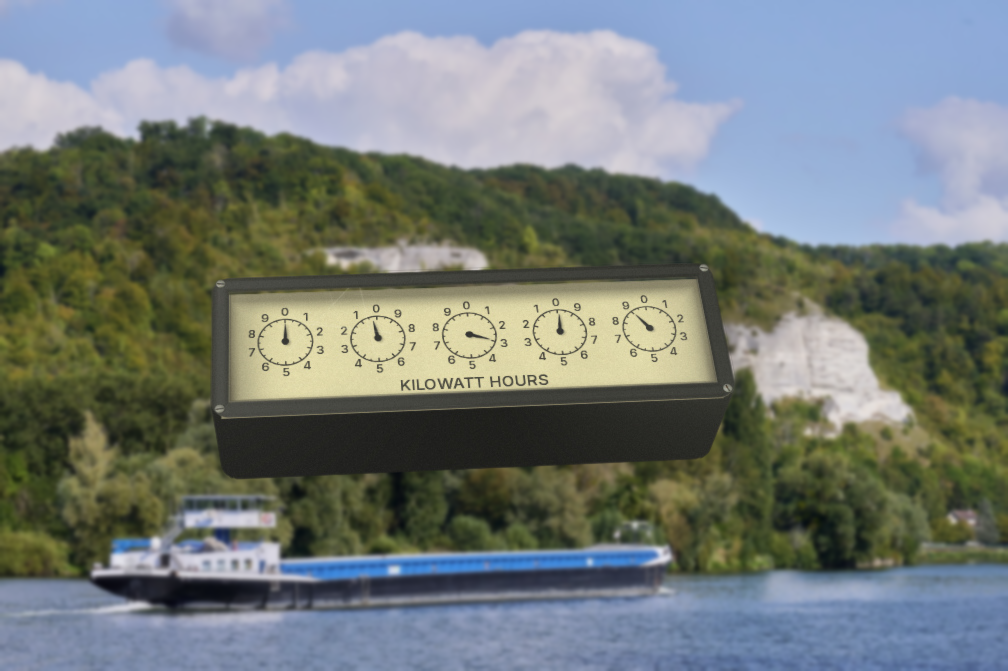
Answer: value=299 unit=kWh
